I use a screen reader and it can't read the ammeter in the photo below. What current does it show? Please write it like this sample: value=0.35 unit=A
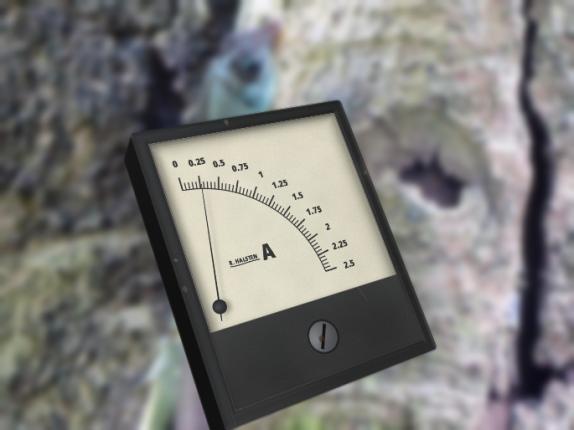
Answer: value=0.25 unit=A
